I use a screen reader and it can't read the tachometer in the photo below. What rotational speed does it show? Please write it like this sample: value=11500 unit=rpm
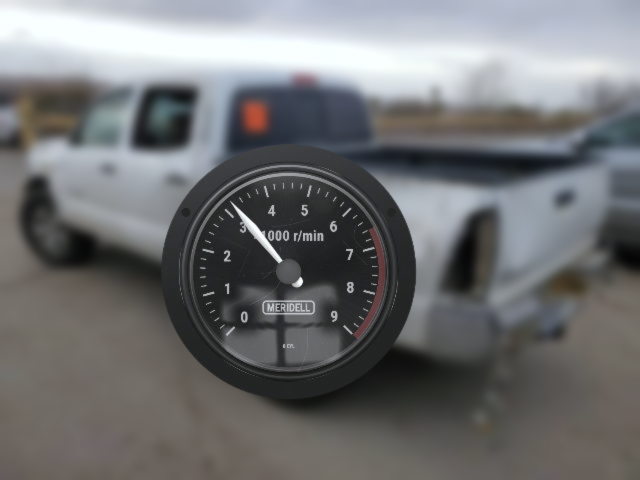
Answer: value=3200 unit=rpm
